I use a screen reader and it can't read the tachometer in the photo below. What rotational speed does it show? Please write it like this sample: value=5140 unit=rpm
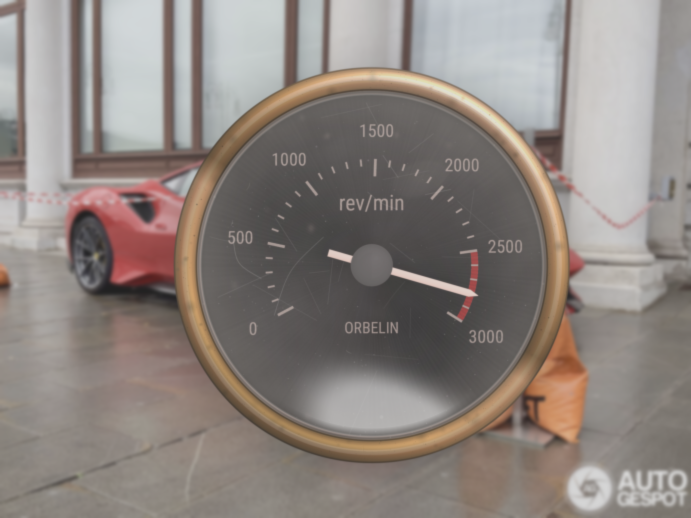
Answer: value=2800 unit=rpm
